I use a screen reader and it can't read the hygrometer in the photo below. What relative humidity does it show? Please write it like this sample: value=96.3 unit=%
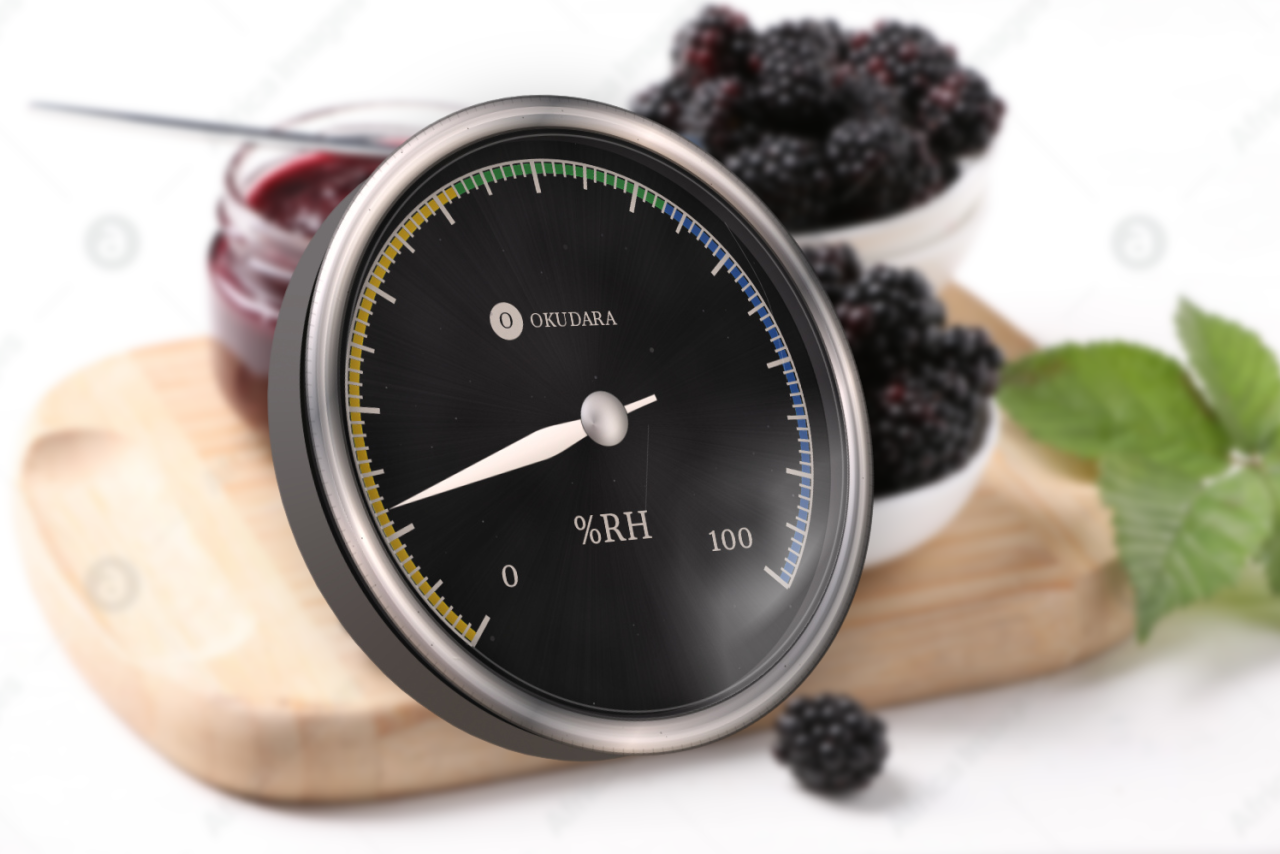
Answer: value=12 unit=%
